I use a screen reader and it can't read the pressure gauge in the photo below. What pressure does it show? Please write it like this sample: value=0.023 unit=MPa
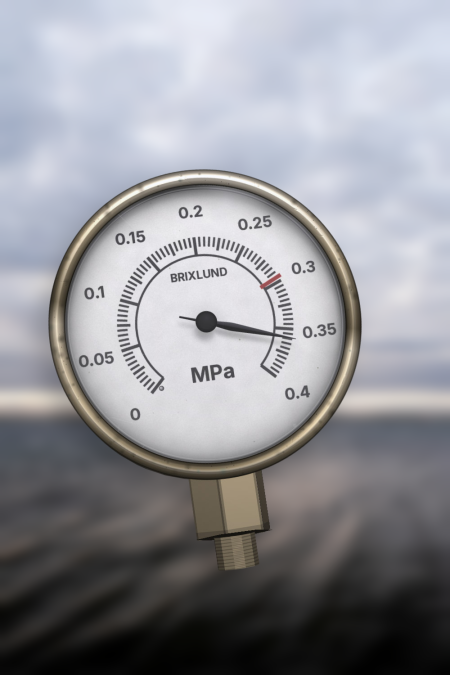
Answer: value=0.36 unit=MPa
